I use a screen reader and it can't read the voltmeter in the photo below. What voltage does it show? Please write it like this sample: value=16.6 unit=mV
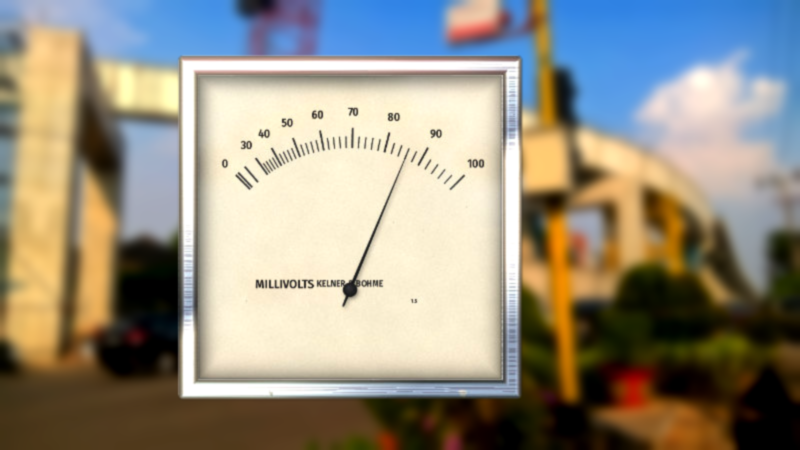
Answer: value=86 unit=mV
